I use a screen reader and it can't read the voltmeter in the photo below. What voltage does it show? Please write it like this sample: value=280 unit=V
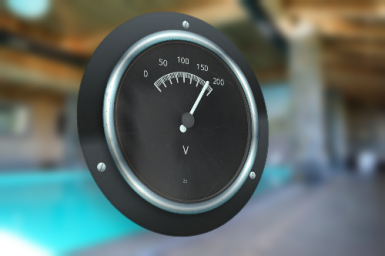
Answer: value=175 unit=V
